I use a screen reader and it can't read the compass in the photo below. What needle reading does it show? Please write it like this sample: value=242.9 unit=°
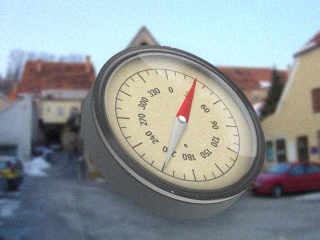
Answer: value=30 unit=°
